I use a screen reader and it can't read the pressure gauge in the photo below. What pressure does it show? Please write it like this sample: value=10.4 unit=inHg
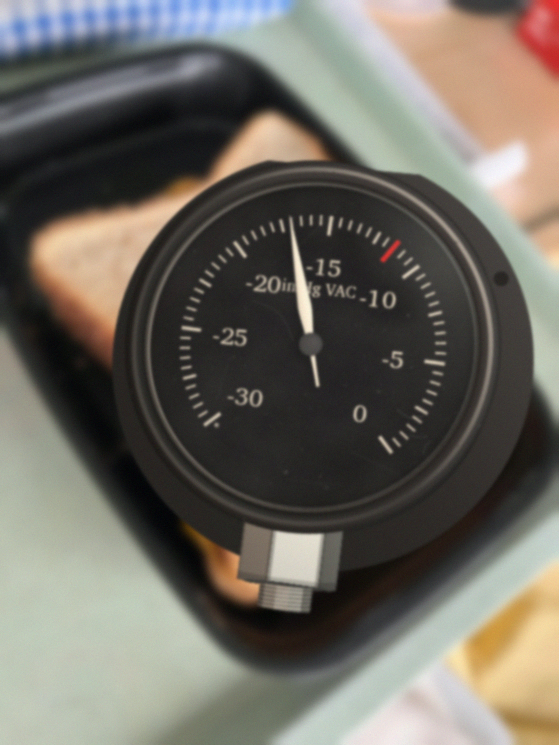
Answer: value=-17 unit=inHg
